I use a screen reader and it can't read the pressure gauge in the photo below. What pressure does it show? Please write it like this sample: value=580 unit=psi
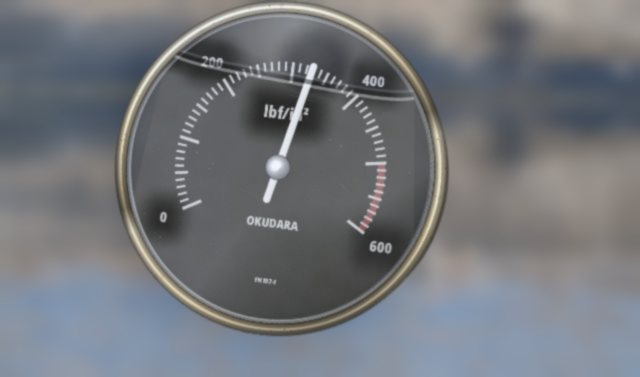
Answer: value=330 unit=psi
